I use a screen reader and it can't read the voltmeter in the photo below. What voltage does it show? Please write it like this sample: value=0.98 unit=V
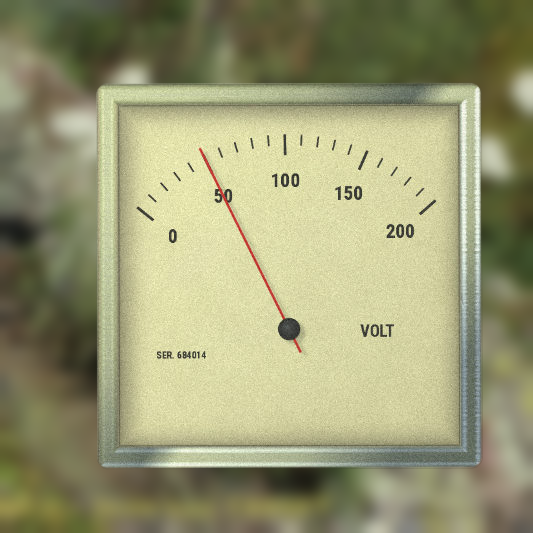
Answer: value=50 unit=V
